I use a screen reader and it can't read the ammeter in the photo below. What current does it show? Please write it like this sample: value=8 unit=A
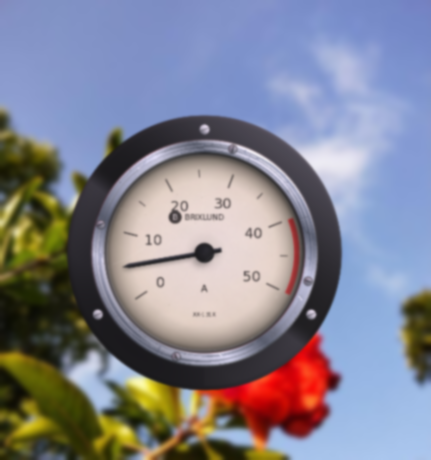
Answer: value=5 unit=A
